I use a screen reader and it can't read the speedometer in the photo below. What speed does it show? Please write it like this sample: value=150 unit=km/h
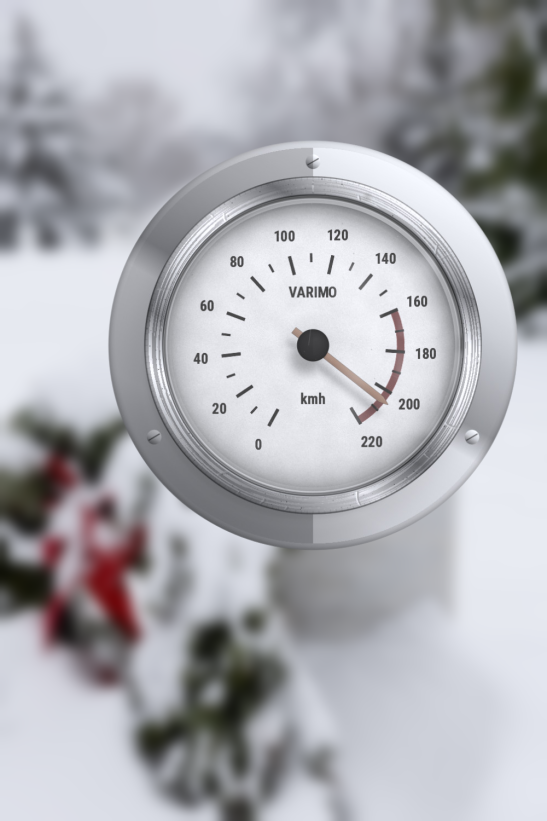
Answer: value=205 unit=km/h
